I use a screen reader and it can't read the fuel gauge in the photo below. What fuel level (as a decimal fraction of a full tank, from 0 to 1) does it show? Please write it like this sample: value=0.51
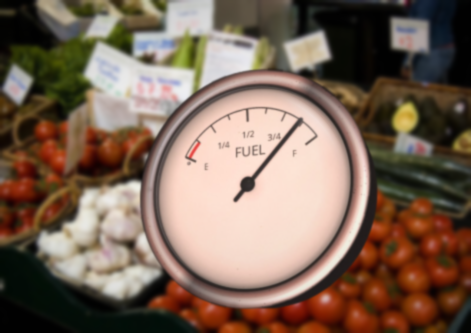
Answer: value=0.875
